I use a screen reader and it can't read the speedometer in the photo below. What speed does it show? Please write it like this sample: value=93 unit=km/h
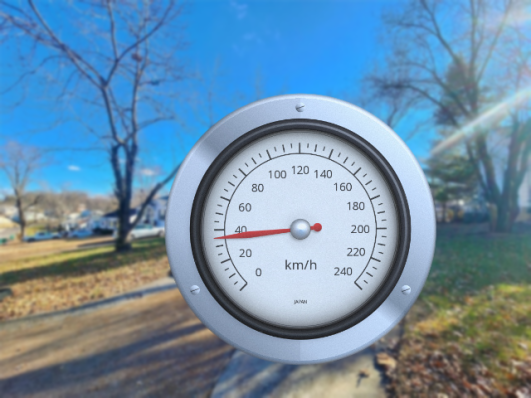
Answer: value=35 unit=km/h
